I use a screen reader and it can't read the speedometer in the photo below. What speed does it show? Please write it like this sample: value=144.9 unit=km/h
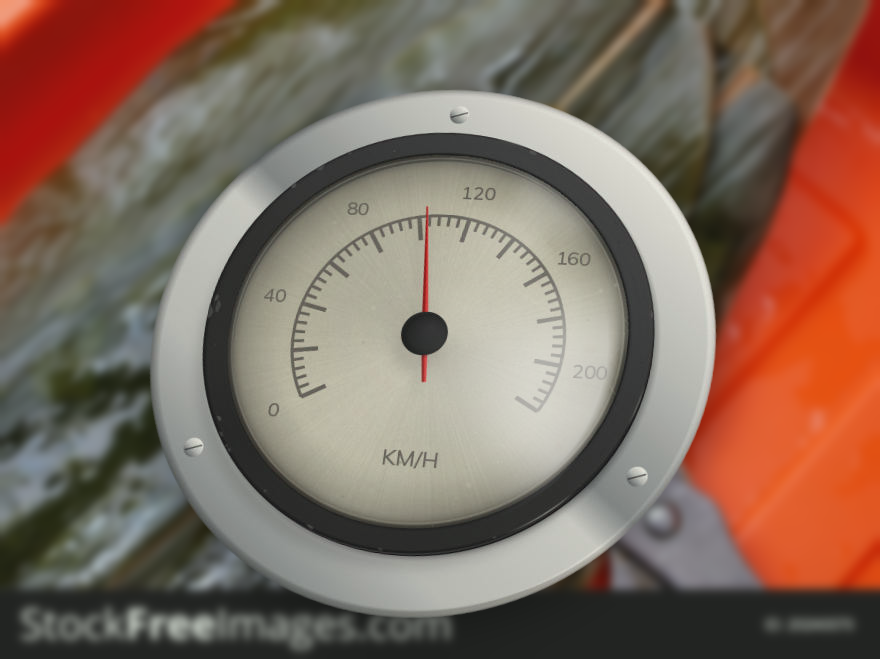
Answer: value=104 unit=km/h
